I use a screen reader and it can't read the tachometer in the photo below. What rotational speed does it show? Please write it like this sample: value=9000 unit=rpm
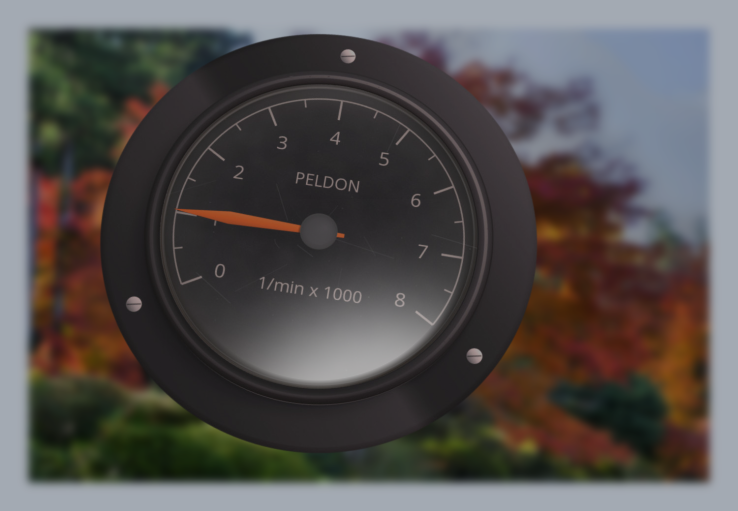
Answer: value=1000 unit=rpm
